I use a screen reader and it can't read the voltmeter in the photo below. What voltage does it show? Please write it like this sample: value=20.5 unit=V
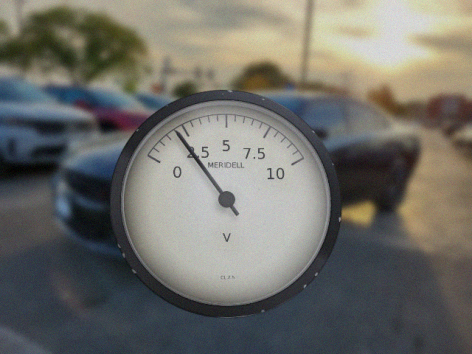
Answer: value=2 unit=V
